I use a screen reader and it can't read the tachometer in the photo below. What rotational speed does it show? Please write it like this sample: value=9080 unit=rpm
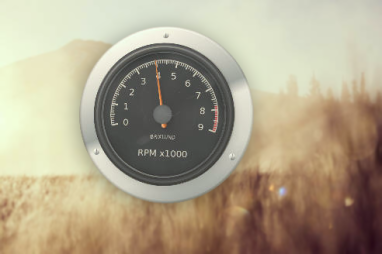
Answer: value=4000 unit=rpm
